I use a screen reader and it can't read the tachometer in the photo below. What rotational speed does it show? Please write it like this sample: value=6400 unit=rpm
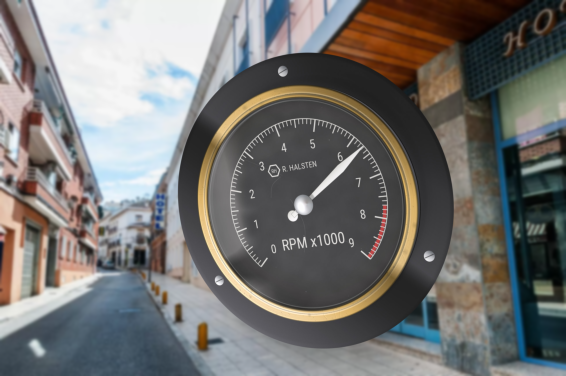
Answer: value=6300 unit=rpm
